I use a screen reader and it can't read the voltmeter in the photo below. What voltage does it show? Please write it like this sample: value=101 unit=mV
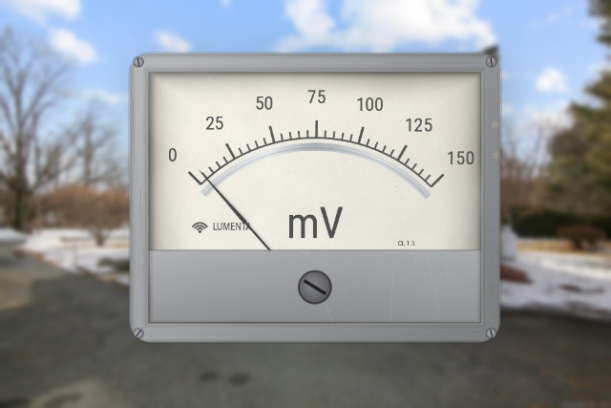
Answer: value=5 unit=mV
